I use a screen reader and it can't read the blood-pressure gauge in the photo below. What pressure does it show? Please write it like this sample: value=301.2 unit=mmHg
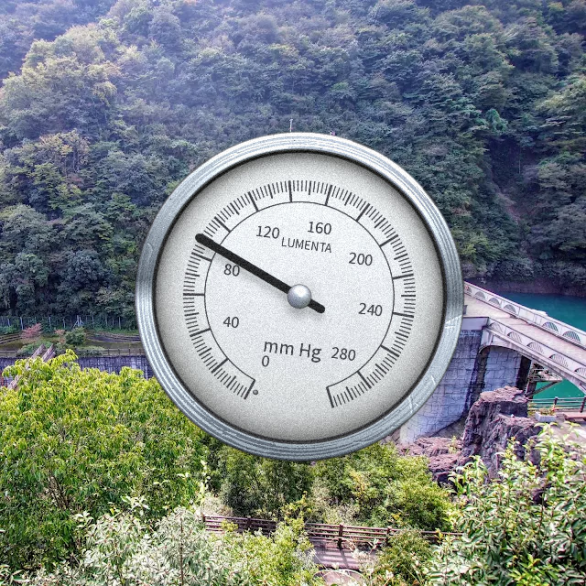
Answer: value=88 unit=mmHg
